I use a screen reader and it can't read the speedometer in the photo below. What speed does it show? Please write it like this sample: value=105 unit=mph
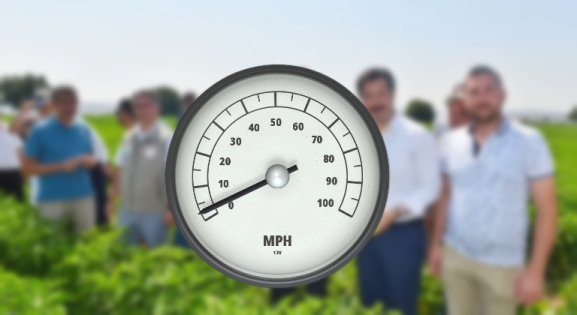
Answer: value=2.5 unit=mph
